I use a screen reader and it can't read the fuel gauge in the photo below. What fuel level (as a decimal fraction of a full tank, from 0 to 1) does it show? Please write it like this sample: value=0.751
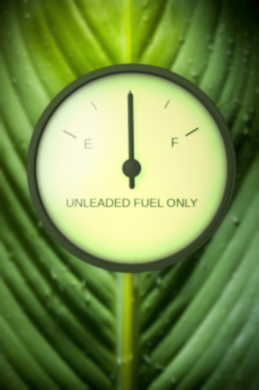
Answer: value=0.5
